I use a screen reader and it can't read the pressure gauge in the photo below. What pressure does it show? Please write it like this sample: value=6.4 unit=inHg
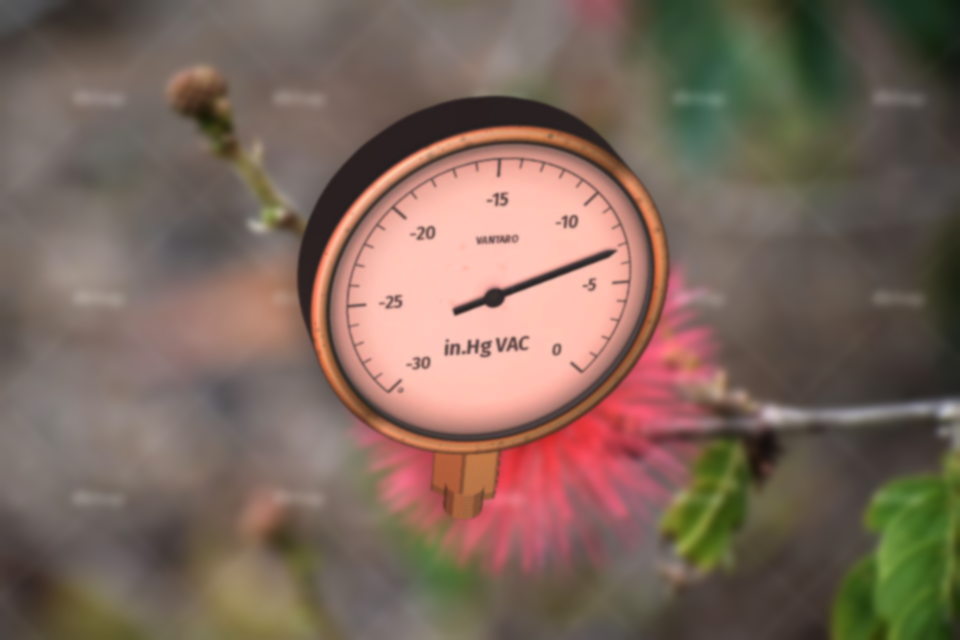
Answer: value=-7 unit=inHg
